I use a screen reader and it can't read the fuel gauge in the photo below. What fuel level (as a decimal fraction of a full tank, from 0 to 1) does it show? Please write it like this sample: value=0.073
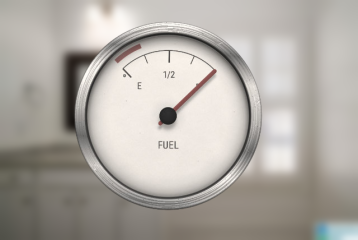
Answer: value=1
